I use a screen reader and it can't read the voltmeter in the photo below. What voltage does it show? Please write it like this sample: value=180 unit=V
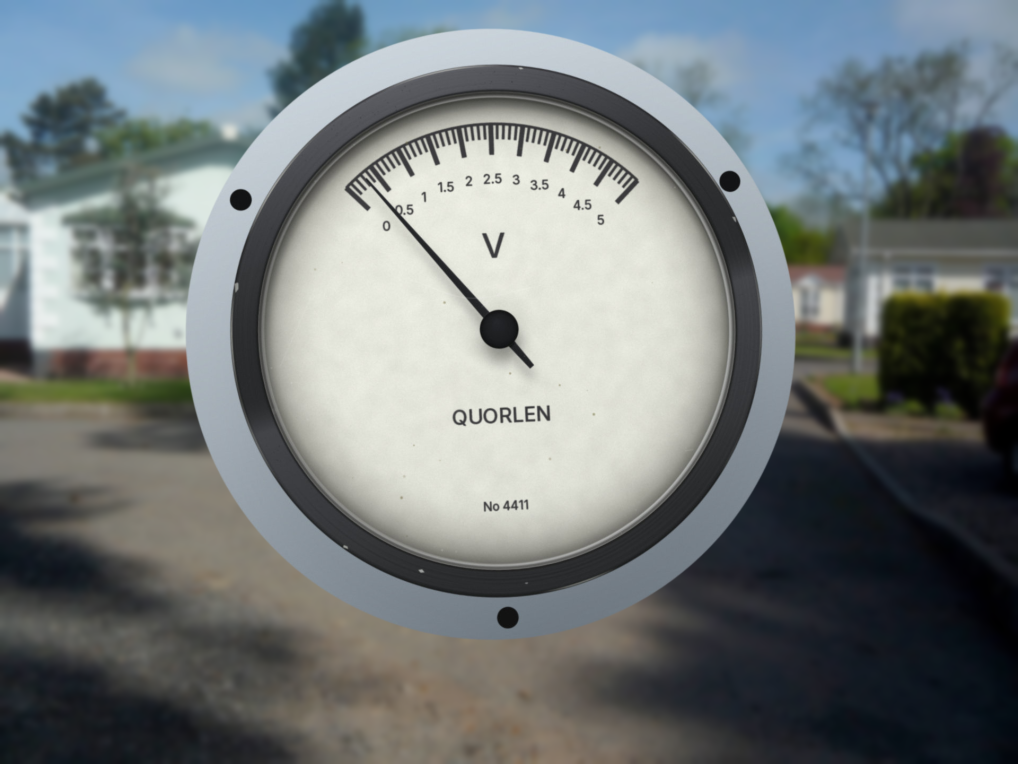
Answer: value=0.3 unit=V
